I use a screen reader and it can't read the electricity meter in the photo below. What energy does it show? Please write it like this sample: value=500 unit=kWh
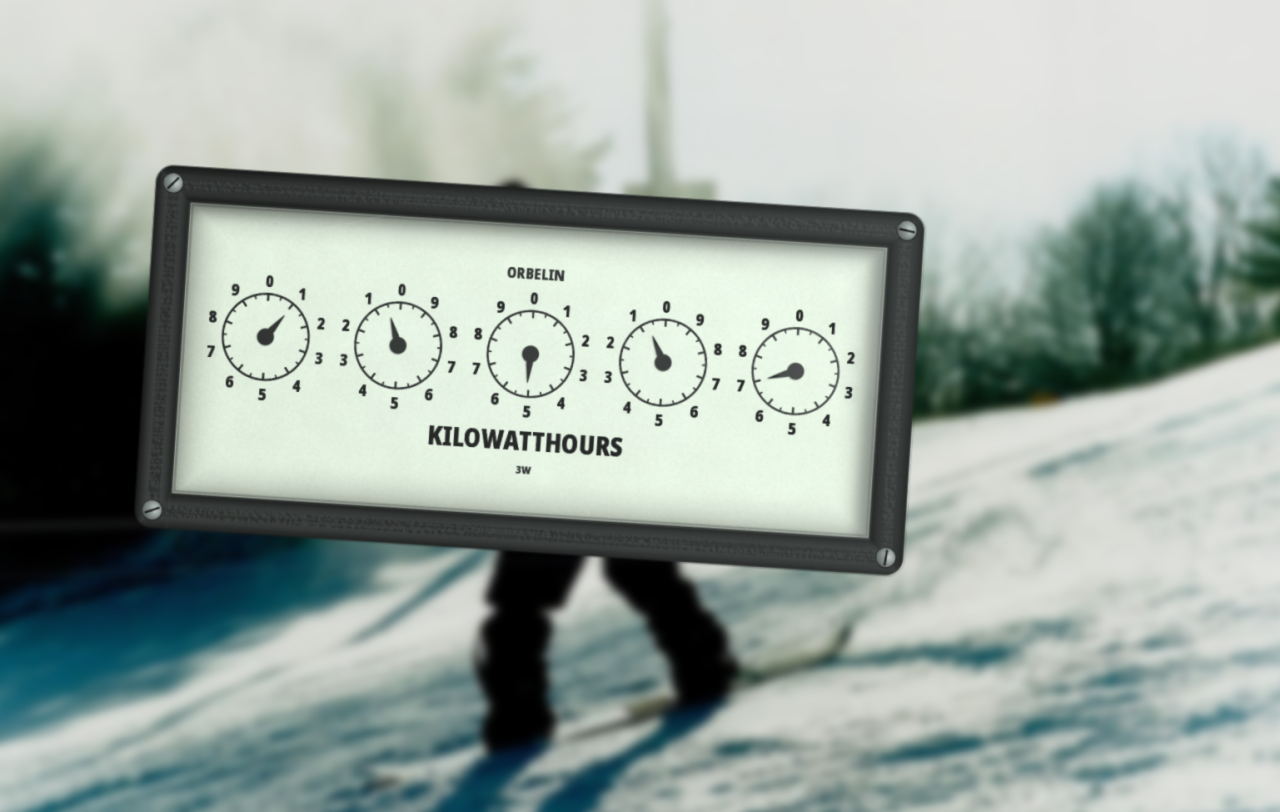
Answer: value=10507 unit=kWh
